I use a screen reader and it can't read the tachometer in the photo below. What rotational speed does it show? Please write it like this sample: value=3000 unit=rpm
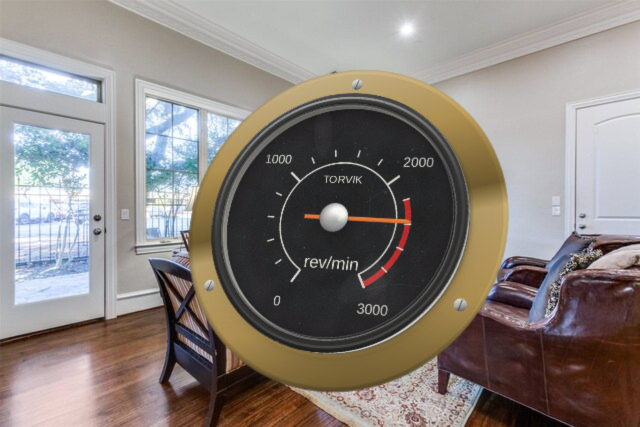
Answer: value=2400 unit=rpm
